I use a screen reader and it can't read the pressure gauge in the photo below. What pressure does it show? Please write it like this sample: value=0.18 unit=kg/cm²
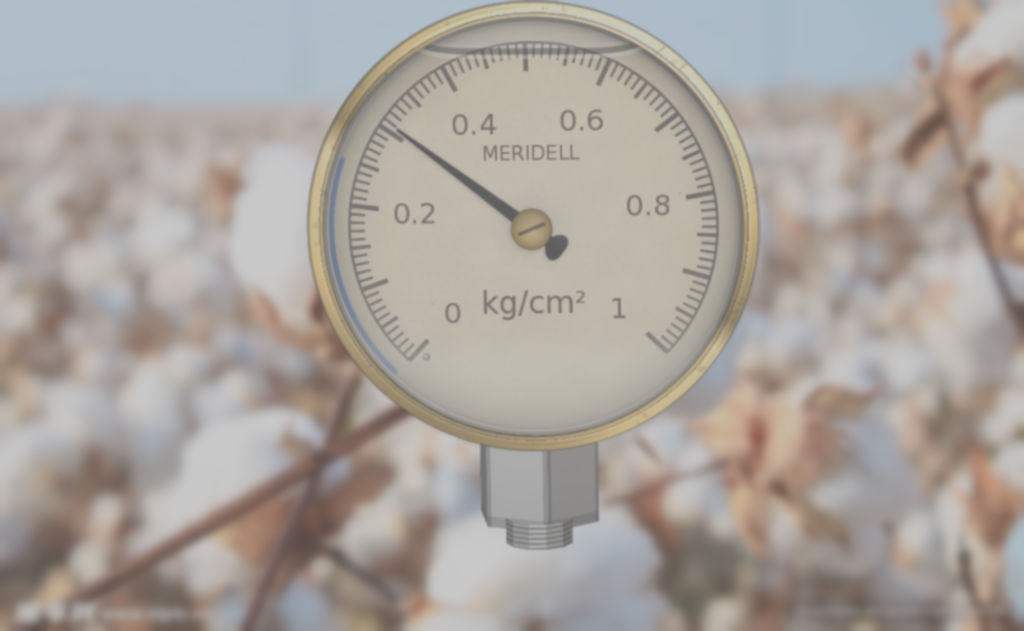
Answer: value=0.31 unit=kg/cm²
